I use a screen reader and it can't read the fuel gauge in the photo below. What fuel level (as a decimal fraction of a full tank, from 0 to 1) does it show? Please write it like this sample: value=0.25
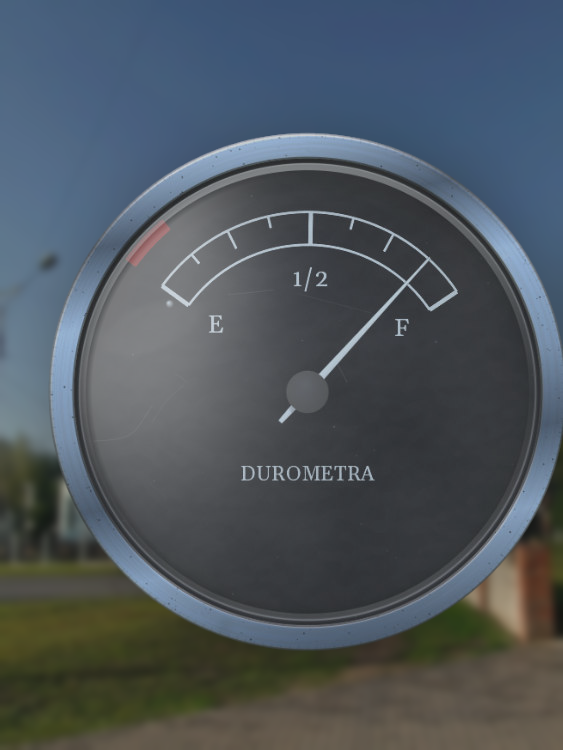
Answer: value=0.875
